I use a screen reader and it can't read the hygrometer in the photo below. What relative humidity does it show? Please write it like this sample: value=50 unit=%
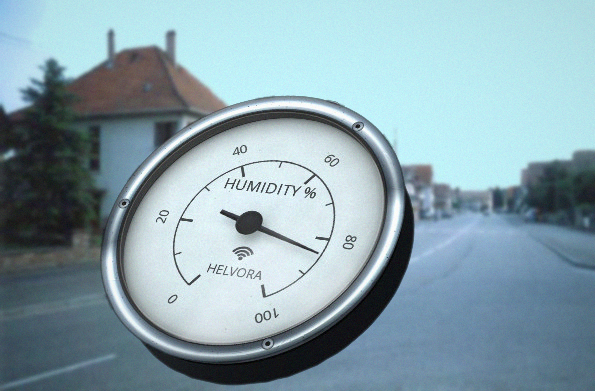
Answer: value=85 unit=%
